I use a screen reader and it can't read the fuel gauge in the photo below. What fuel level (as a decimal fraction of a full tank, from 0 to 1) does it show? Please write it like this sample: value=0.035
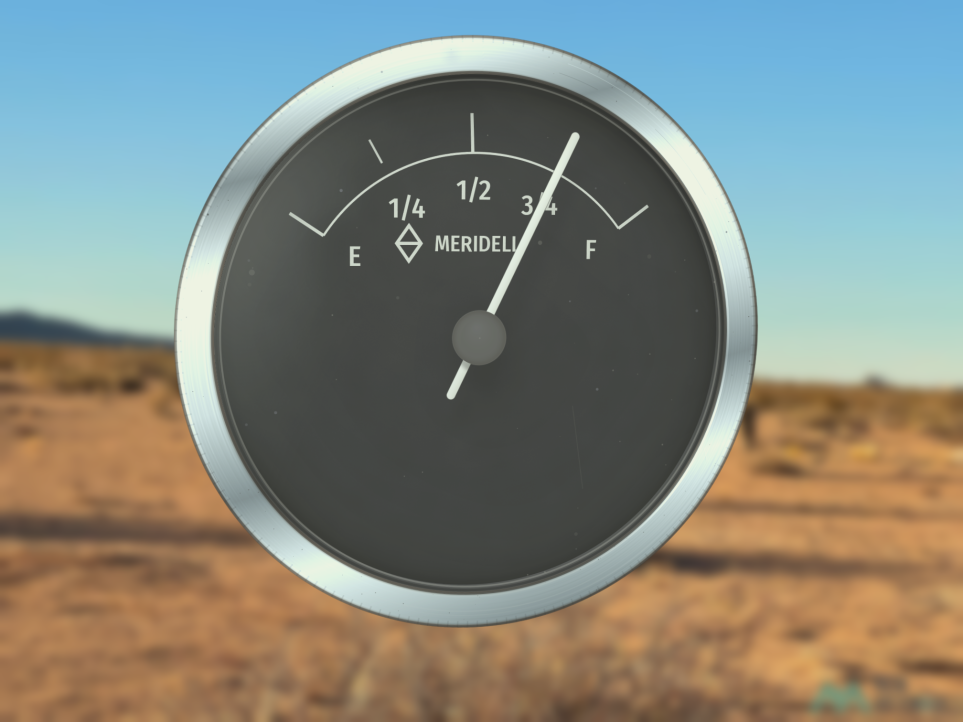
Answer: value=0.75
